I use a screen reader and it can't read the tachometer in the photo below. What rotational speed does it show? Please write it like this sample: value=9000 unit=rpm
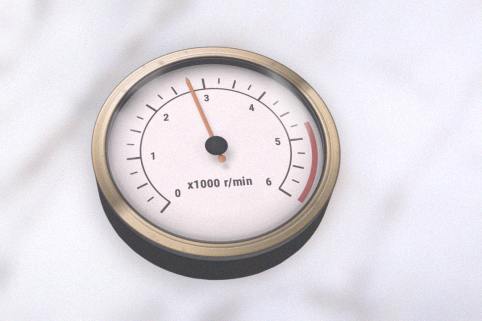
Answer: value=2750 unit=rpm
